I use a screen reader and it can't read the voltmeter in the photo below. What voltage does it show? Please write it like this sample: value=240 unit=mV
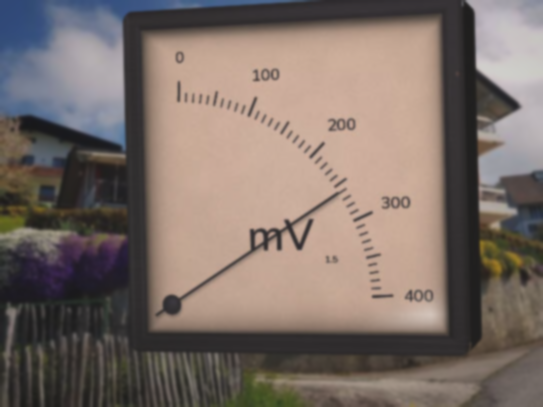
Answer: value=260 unit=mV
